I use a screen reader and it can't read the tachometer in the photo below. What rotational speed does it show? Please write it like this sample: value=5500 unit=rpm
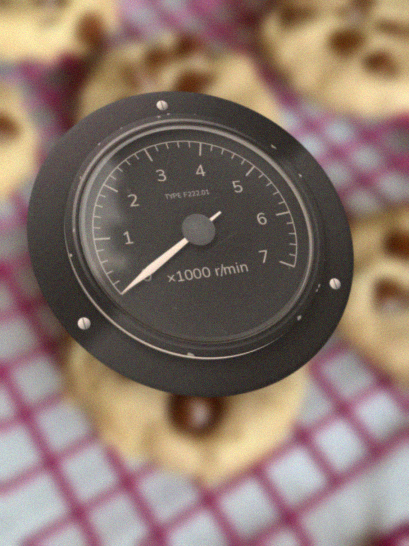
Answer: value=0 unit=rpm
